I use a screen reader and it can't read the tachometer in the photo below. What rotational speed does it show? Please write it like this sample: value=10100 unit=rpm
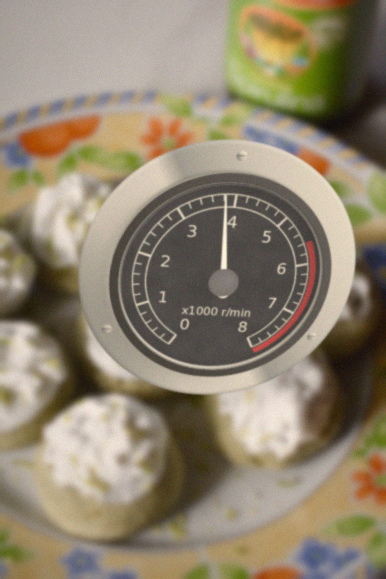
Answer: value=3800 unit=rpm
